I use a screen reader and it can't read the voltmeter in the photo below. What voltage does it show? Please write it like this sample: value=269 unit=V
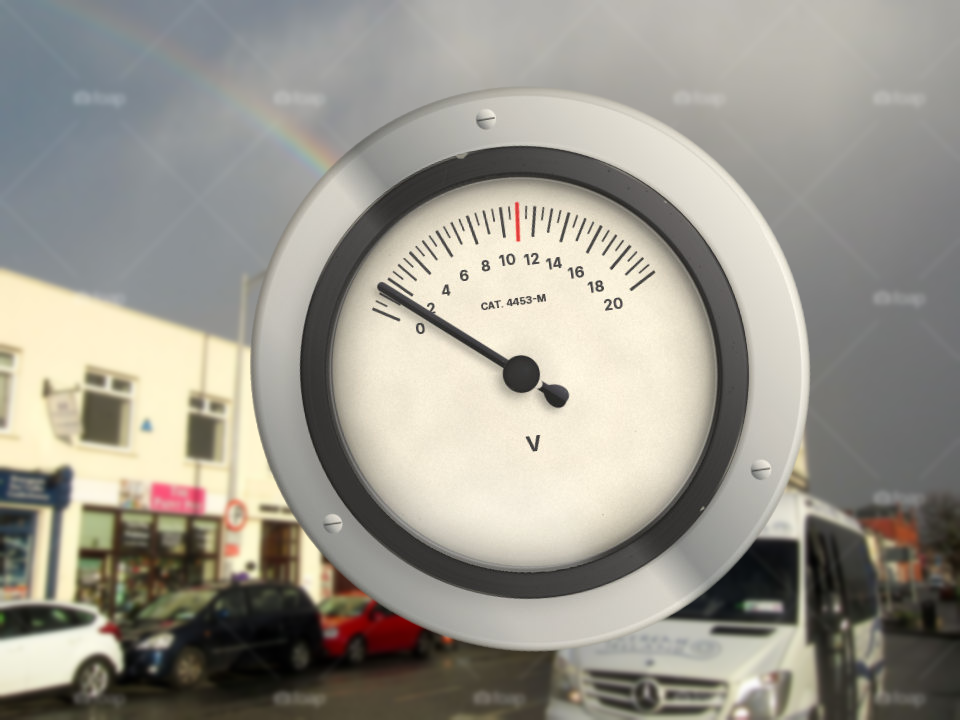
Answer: value=1.5 unit=V
